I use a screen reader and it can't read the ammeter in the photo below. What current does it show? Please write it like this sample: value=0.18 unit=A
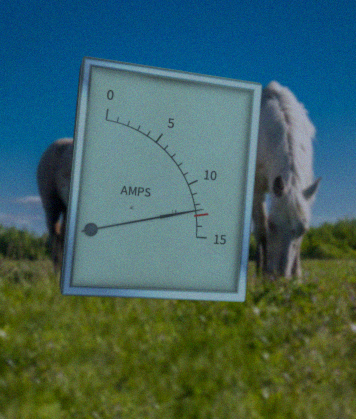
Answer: value=12.5 unit=A
